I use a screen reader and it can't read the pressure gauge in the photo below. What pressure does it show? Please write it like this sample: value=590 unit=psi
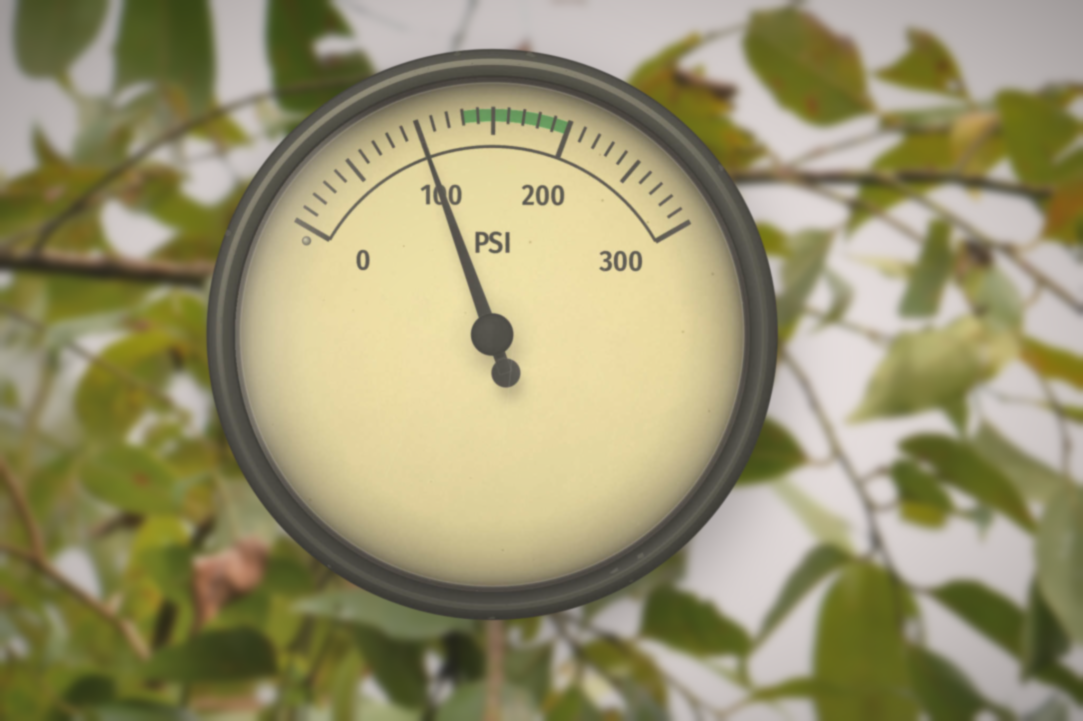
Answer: value=100 unit=psi
